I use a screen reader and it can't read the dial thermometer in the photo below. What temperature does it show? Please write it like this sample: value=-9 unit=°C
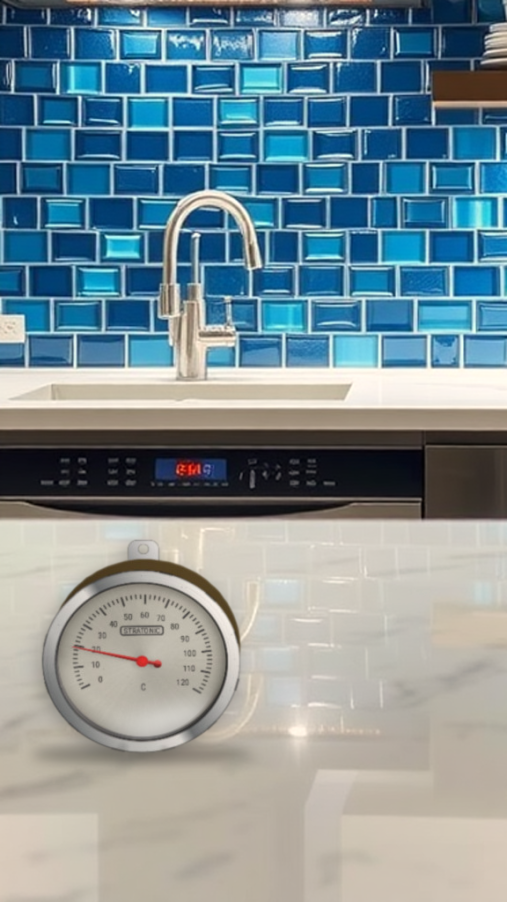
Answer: value=20 unit=°C
